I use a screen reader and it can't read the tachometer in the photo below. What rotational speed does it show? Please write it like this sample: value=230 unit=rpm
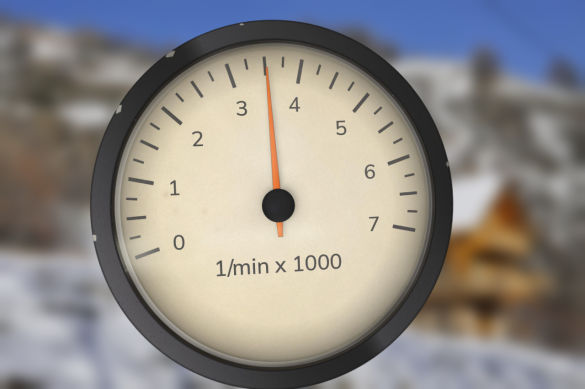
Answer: value=3500 unit=rpm
